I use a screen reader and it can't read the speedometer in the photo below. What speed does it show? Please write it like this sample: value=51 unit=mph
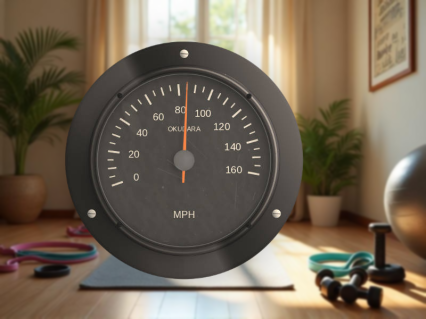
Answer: value=85 unit=mph
